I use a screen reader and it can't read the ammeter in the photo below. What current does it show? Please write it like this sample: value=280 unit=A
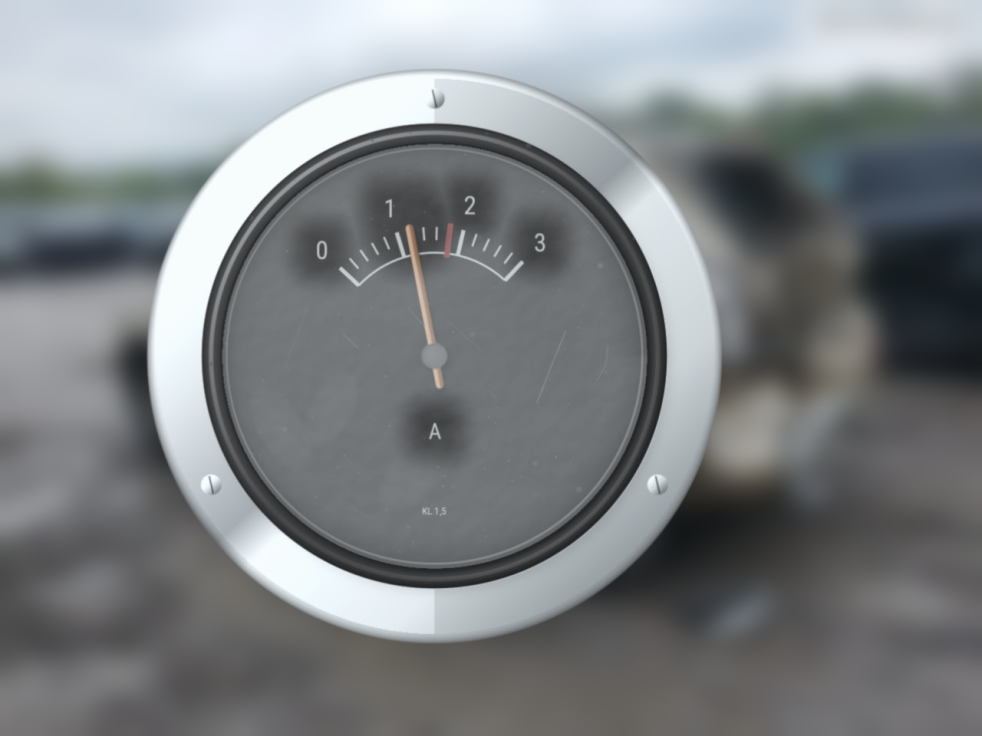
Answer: value=1.2 unit=A
